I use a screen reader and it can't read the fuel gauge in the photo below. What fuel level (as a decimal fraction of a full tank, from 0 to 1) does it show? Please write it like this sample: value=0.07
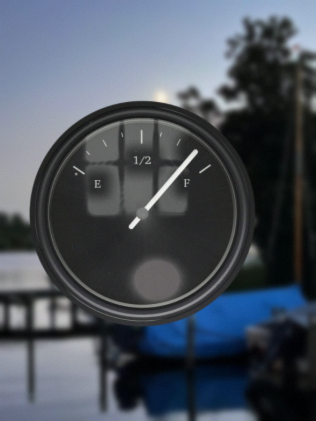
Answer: value=0.875
